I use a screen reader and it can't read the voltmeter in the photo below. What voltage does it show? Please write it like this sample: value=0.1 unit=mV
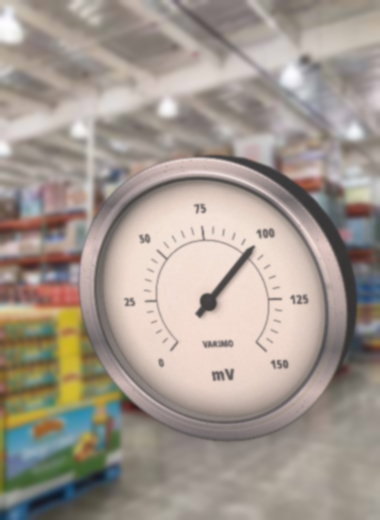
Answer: value=100 unit=mV
